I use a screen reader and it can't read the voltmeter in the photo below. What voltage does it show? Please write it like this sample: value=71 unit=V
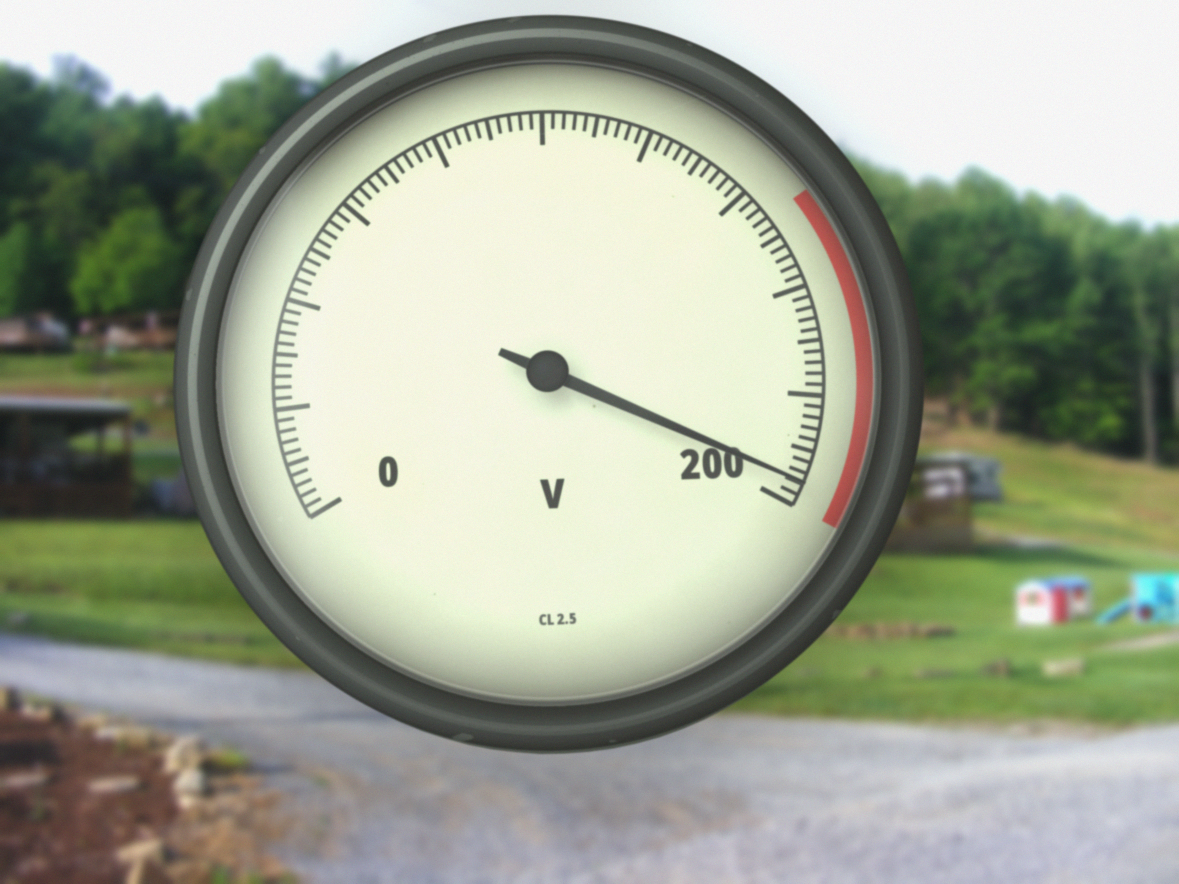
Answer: value=196 unit=V
